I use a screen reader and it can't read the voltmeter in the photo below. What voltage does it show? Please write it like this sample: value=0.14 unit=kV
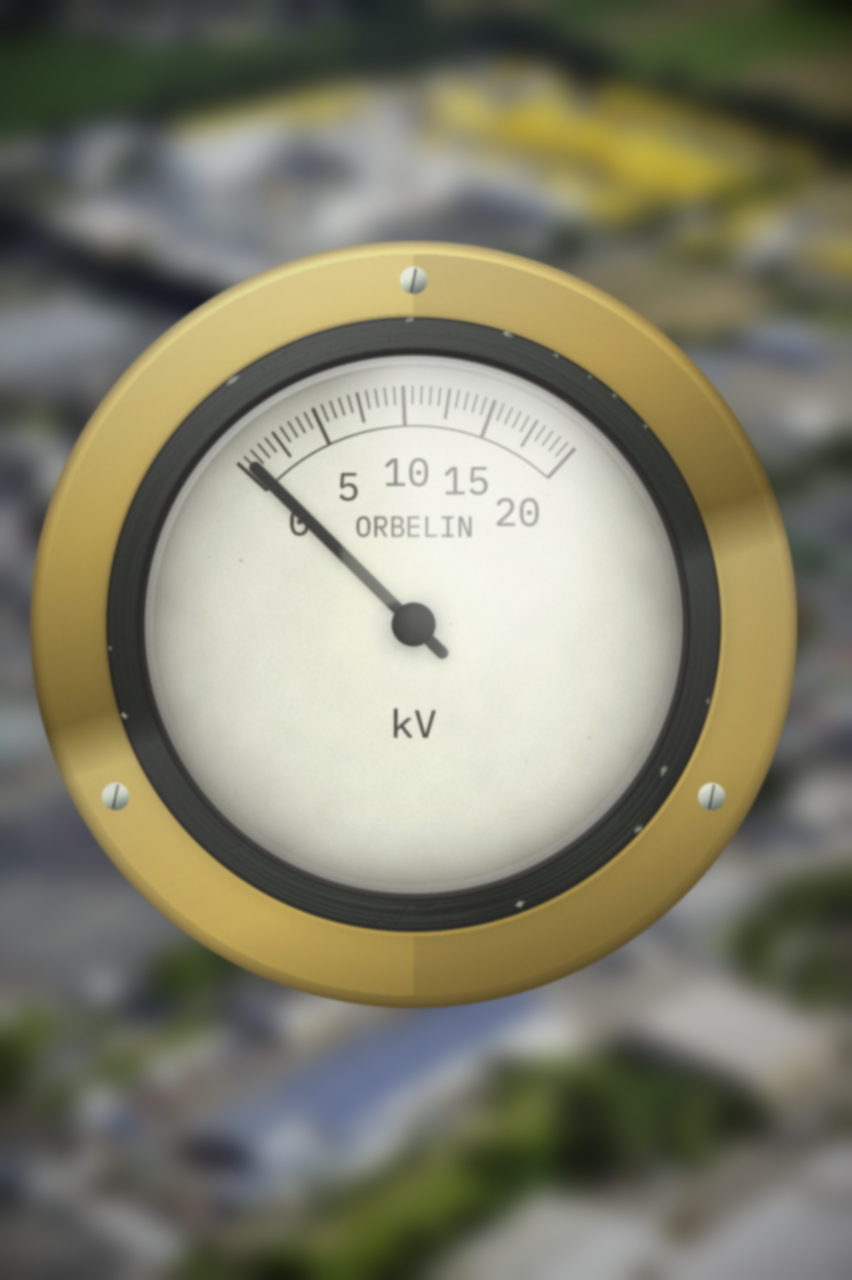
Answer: value=0.5 unit=kV
